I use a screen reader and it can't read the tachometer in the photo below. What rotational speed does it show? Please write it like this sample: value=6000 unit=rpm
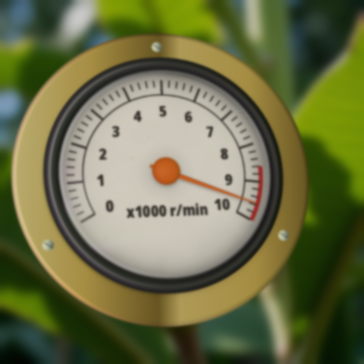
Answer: value=9600 unit=rpm
